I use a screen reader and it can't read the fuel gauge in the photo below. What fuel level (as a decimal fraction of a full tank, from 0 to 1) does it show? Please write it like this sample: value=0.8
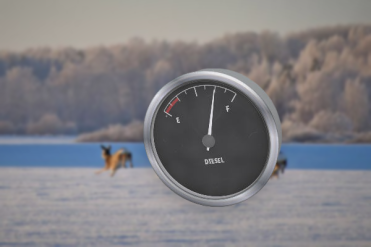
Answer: value=0.75
